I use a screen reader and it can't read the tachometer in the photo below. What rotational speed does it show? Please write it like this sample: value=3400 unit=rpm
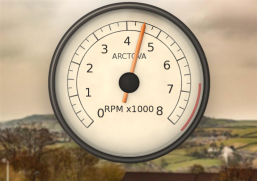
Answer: value=4500 unit=rpm
